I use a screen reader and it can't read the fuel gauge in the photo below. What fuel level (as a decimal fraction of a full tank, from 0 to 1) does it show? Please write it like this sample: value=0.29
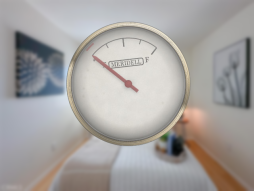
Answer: value=0
